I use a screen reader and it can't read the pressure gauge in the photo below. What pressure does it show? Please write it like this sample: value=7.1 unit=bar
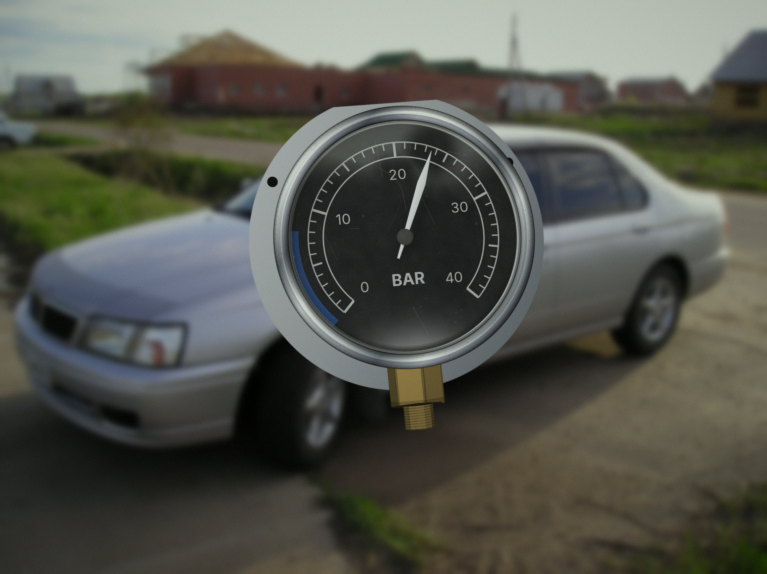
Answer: value=23.5 unit=bar
